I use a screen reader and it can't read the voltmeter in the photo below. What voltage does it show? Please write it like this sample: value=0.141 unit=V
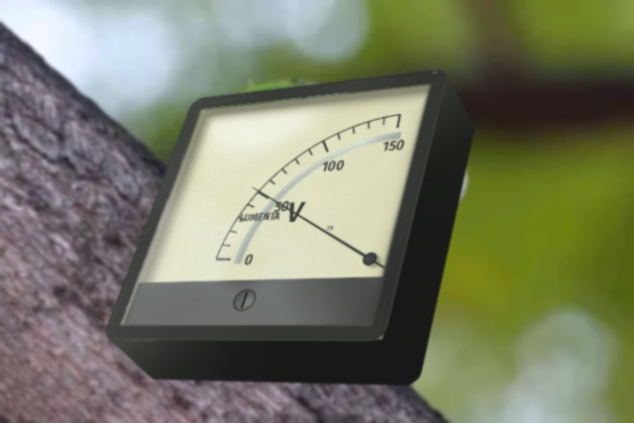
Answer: value=50 unit=V
